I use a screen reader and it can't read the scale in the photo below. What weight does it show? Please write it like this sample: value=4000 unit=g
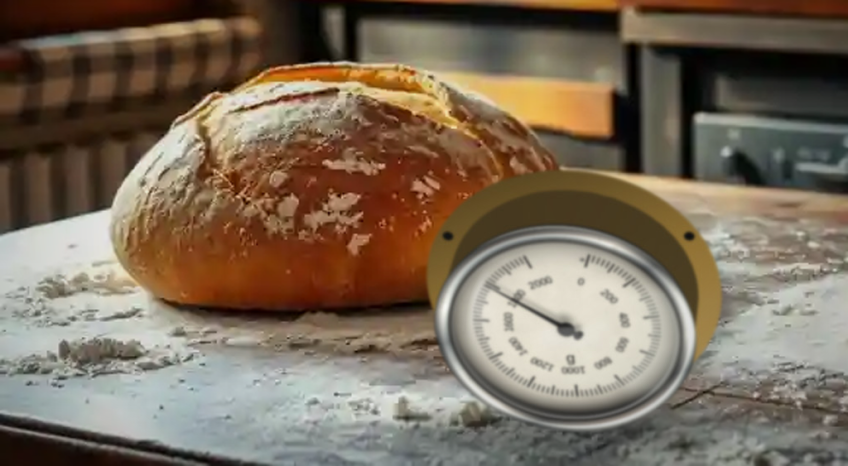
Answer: value=1800 unit=g
